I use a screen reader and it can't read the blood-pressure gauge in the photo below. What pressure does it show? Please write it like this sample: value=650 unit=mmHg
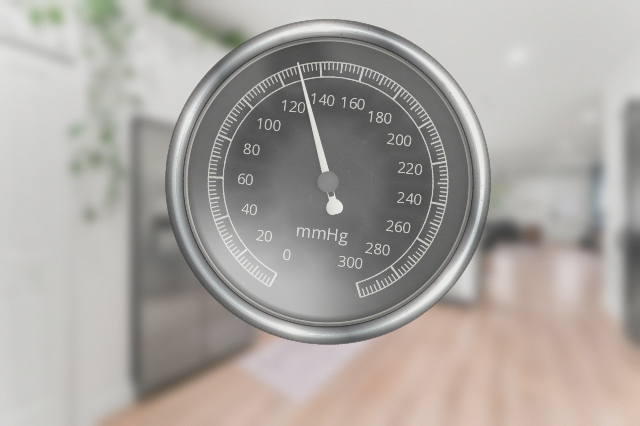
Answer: value=130 unit=mmHg
